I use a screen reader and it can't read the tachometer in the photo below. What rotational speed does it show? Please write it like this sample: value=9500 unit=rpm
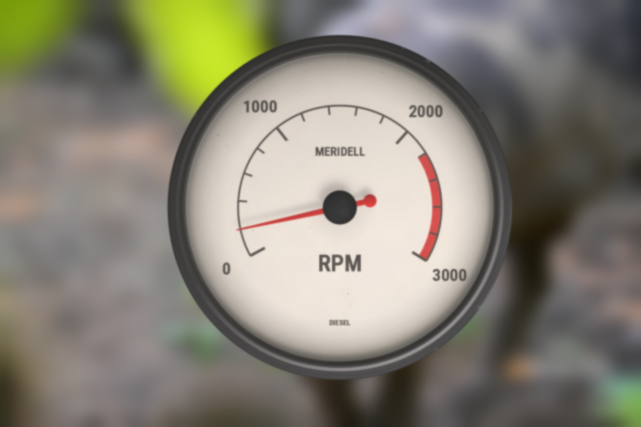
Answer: value=200 unit=rpm
